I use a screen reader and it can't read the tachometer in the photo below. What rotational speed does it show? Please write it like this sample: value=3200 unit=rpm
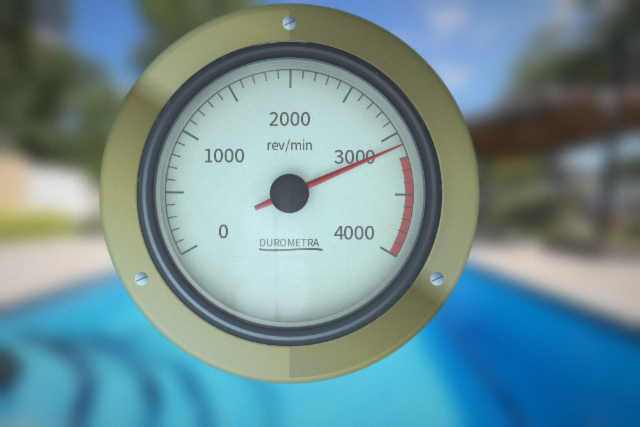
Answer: value=3100 unit=rpm
